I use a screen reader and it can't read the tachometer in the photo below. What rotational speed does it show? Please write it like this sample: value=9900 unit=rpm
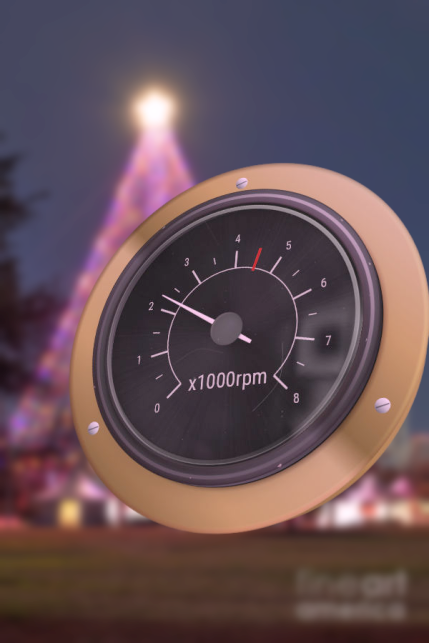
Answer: value=2250 unit=rpm
